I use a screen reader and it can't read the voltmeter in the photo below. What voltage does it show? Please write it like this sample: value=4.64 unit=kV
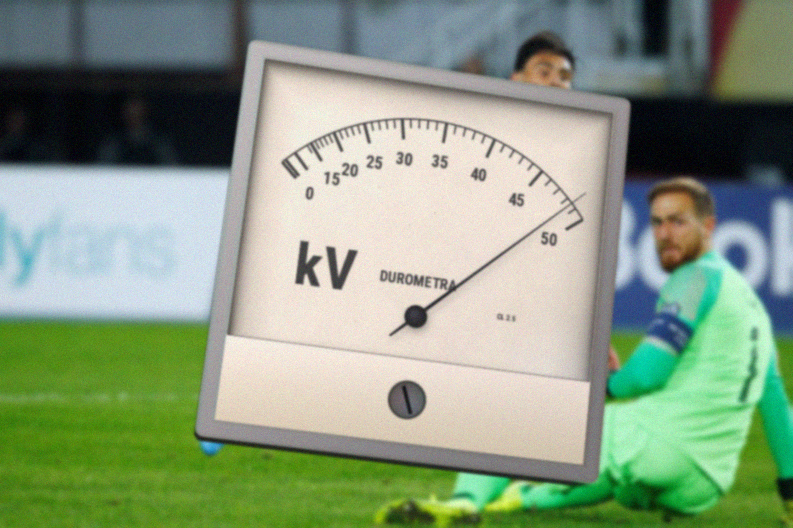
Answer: value=48.5 unit=kV
